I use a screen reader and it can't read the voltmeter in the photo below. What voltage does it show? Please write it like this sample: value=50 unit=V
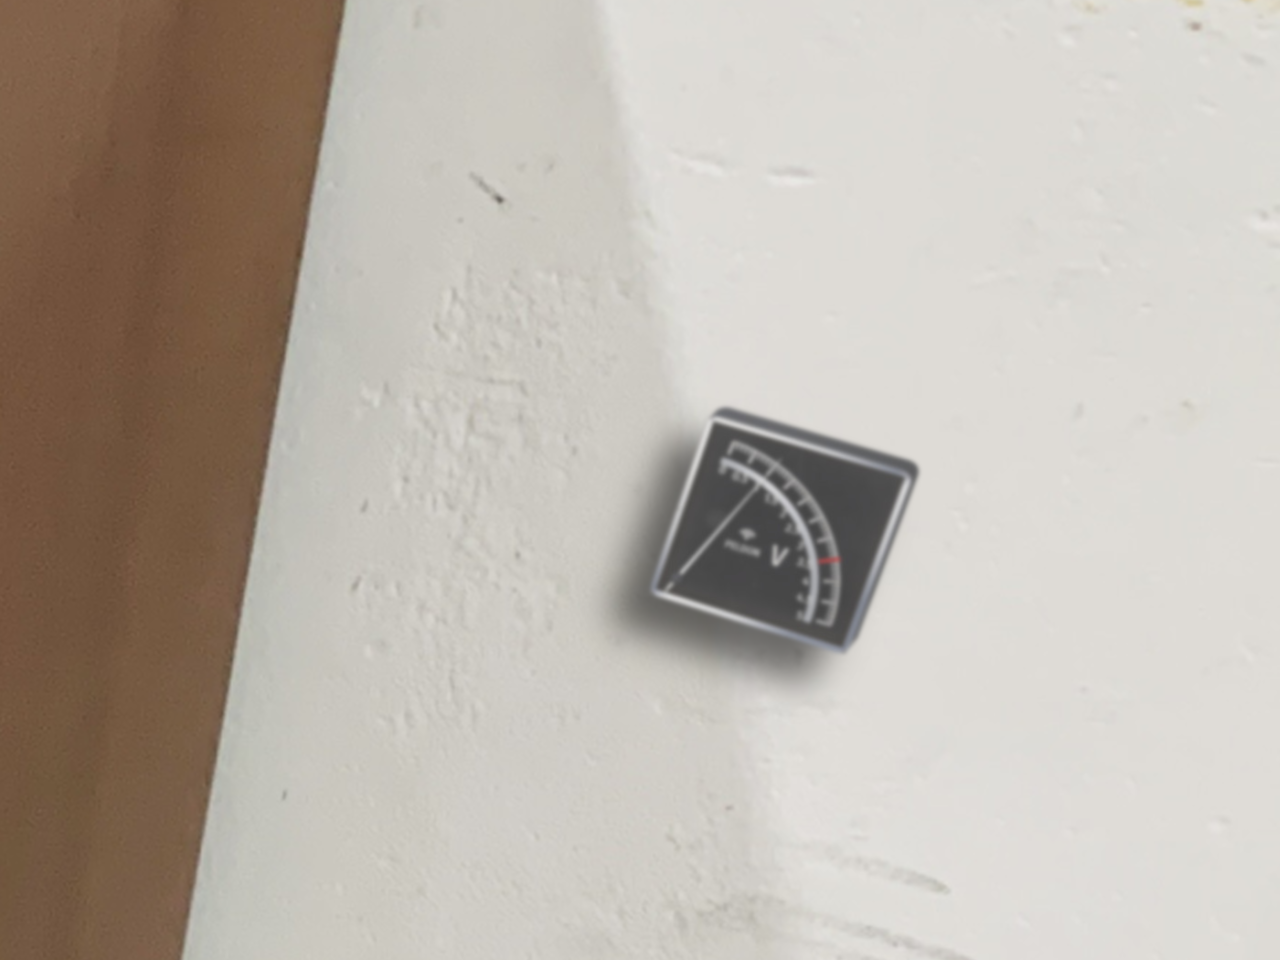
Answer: value=1 unit=V
